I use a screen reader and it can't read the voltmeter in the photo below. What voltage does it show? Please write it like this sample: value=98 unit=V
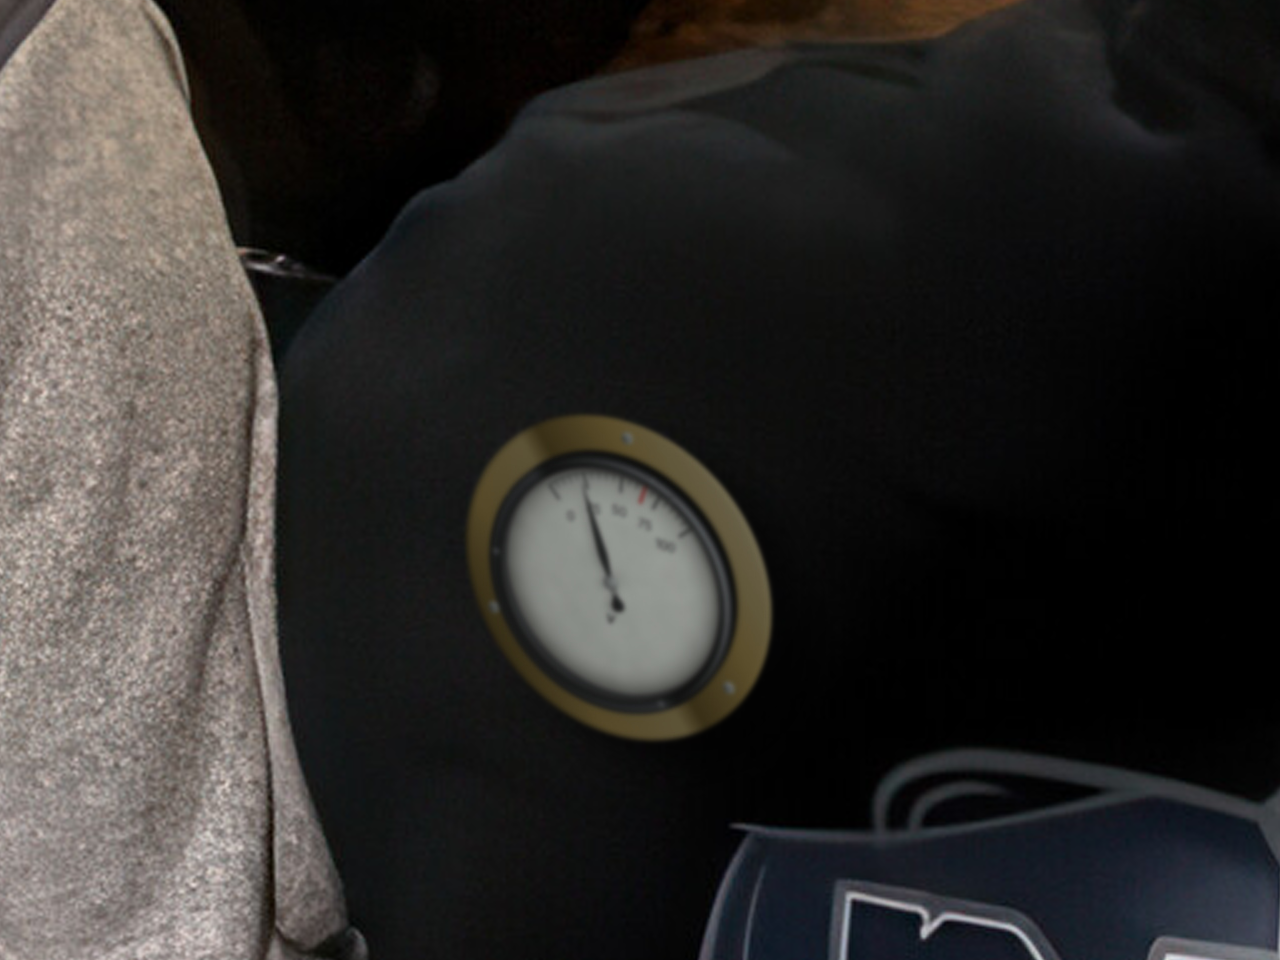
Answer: value=25 unit=V
